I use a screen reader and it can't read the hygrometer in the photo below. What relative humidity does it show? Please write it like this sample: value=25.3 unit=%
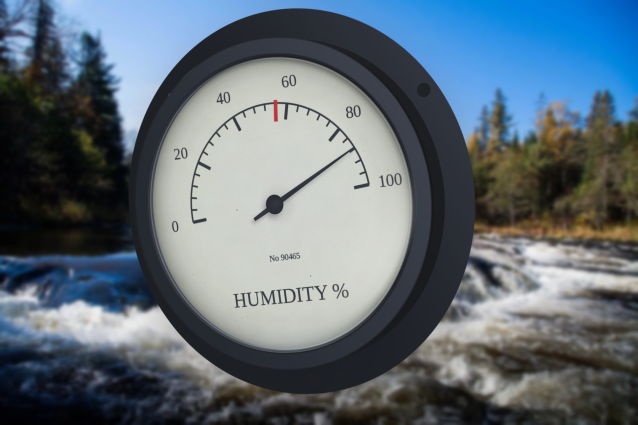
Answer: value=88 unit=%
